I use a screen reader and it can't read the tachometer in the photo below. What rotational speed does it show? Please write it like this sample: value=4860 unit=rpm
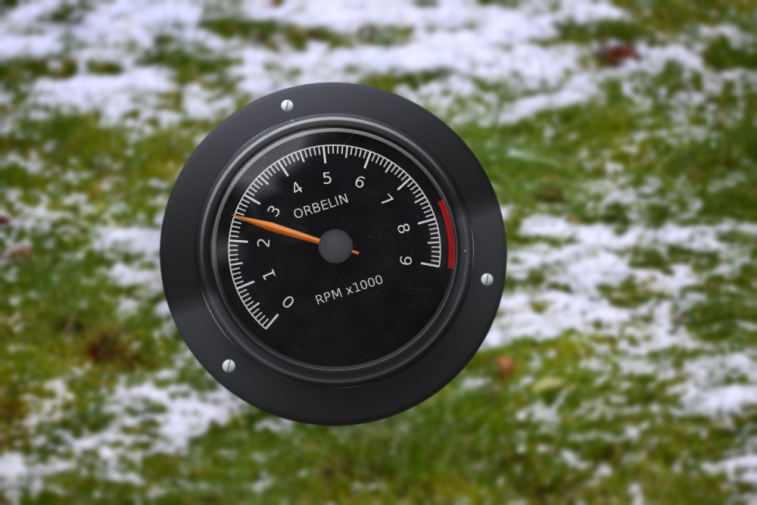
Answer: value=2500 unit=rpm
